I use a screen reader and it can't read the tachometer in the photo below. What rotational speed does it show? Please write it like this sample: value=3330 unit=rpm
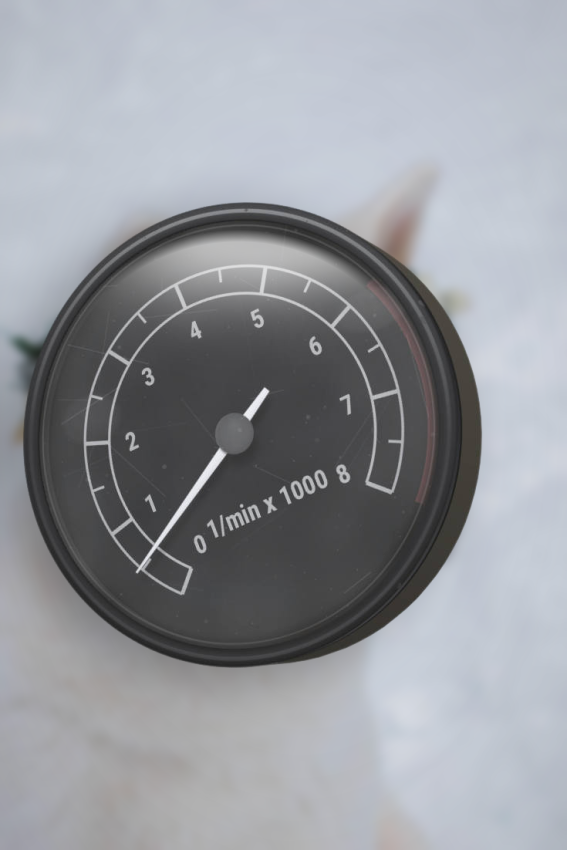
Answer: value=500 unit=rpm
